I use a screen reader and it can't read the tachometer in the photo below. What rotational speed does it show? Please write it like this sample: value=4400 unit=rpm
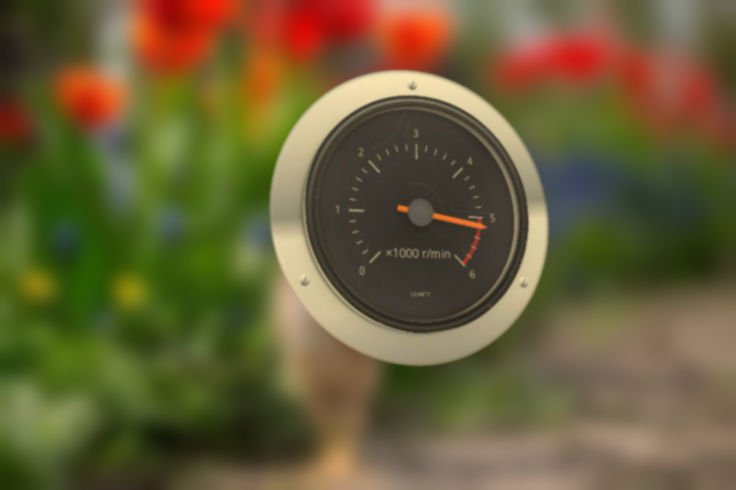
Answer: value=5200 unit=rpm
